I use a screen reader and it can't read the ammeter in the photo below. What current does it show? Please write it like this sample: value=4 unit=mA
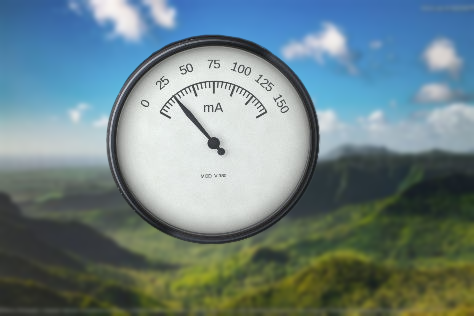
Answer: value=25 unit=mA
